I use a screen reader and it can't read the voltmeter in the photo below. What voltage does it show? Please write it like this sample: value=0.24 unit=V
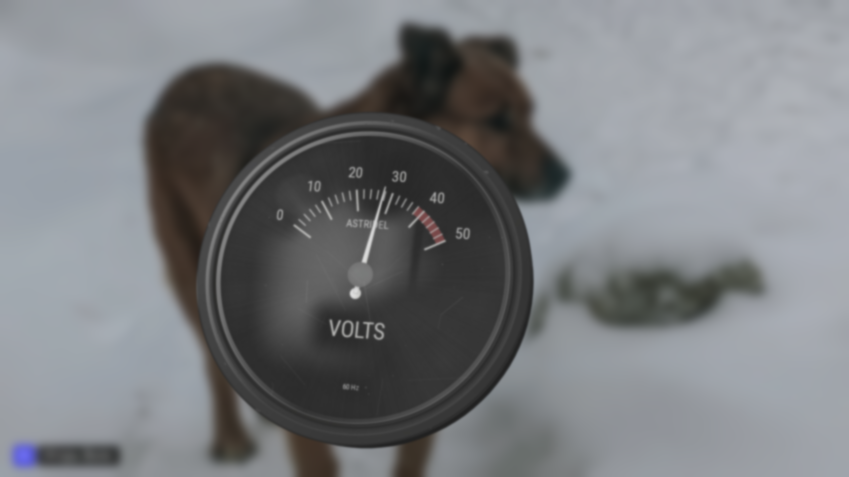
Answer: value=28 unit=V
